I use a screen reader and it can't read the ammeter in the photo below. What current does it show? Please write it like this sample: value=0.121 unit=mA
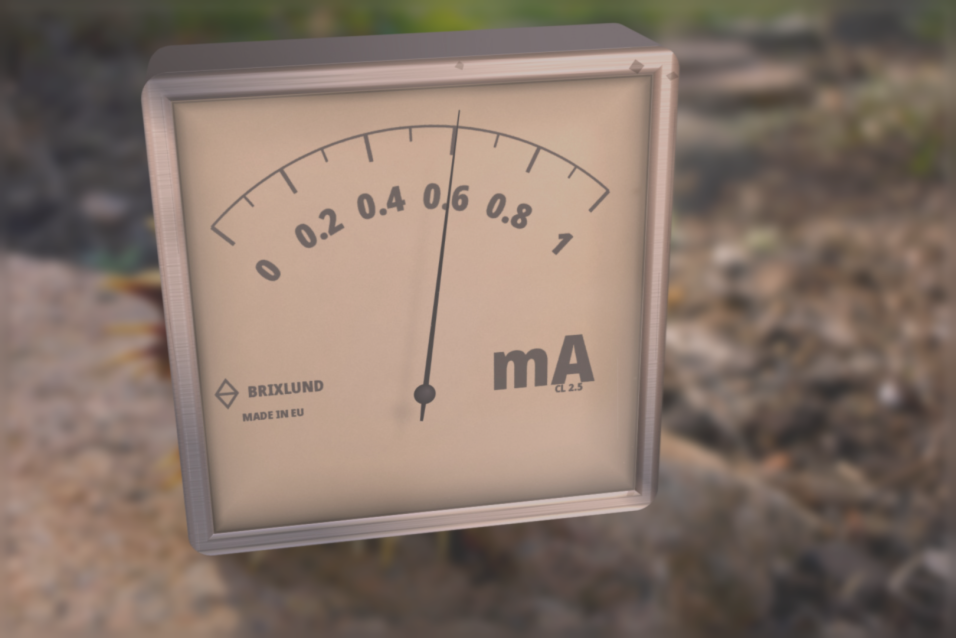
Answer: value=0.6 unit=mA
